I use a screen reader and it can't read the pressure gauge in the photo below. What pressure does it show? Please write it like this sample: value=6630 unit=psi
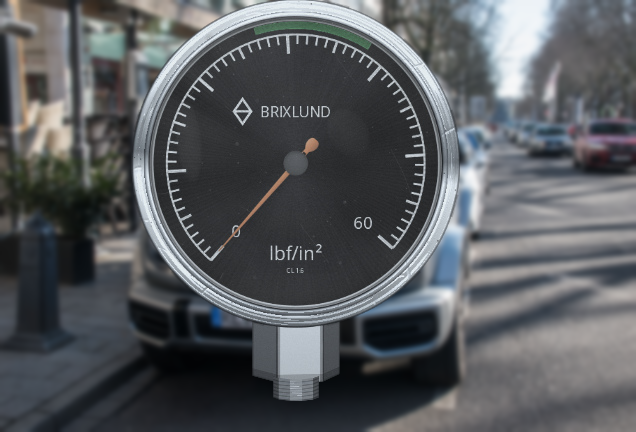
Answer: value=0 unit=psi
